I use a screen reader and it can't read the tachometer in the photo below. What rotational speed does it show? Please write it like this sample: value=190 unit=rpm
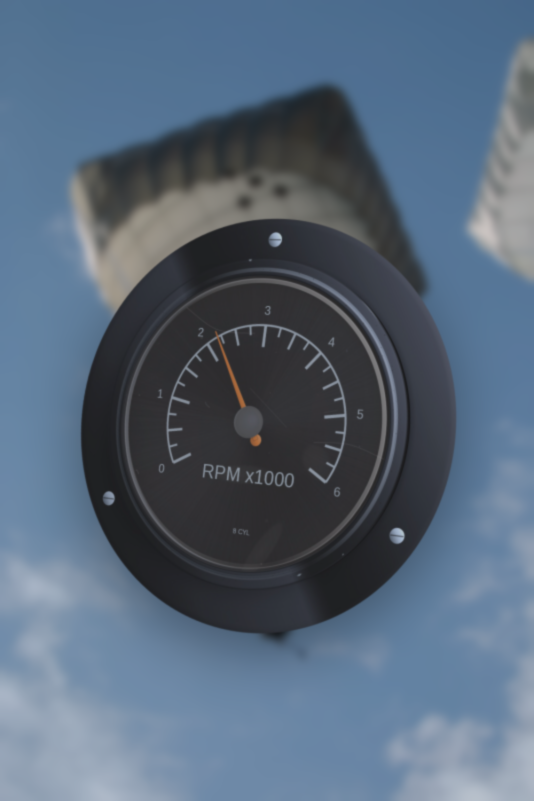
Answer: value=2250 unit=rpm
